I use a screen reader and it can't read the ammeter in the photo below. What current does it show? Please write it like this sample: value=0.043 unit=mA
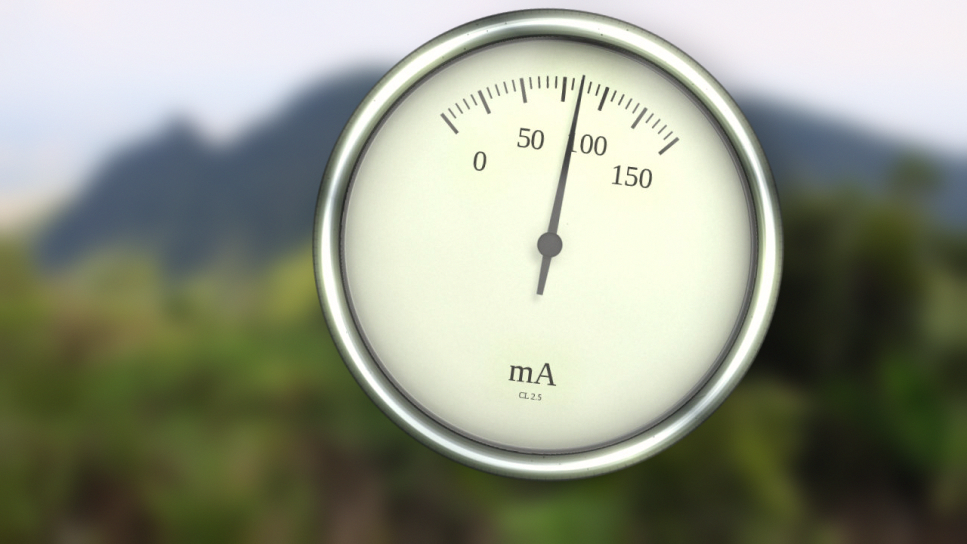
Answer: value=85 unit=mA
